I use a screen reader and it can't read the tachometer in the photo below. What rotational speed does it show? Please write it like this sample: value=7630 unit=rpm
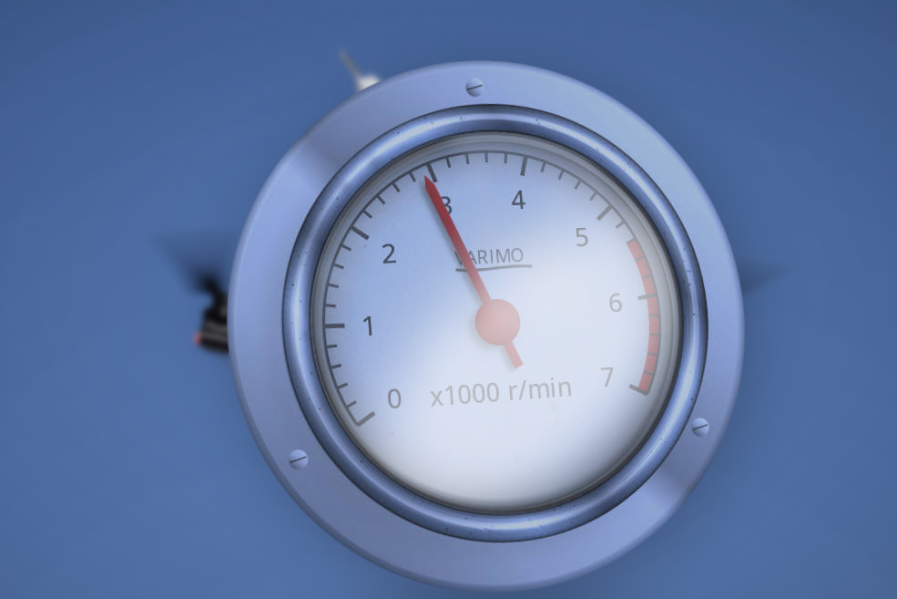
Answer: value=2900 unit=rpm
